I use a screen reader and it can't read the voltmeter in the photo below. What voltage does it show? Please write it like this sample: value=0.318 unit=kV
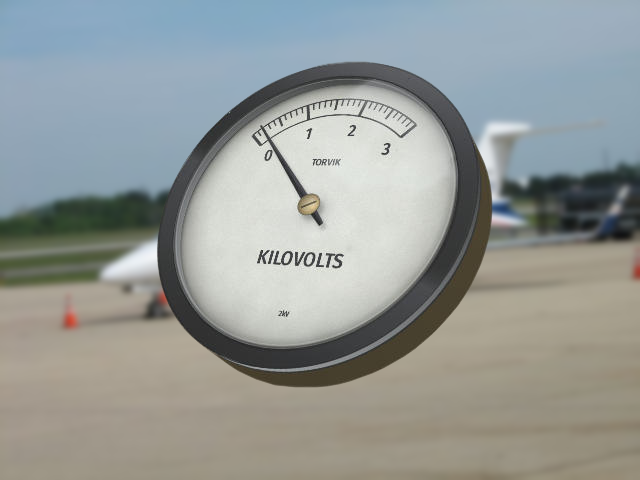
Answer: value=0.2 unit=kV
